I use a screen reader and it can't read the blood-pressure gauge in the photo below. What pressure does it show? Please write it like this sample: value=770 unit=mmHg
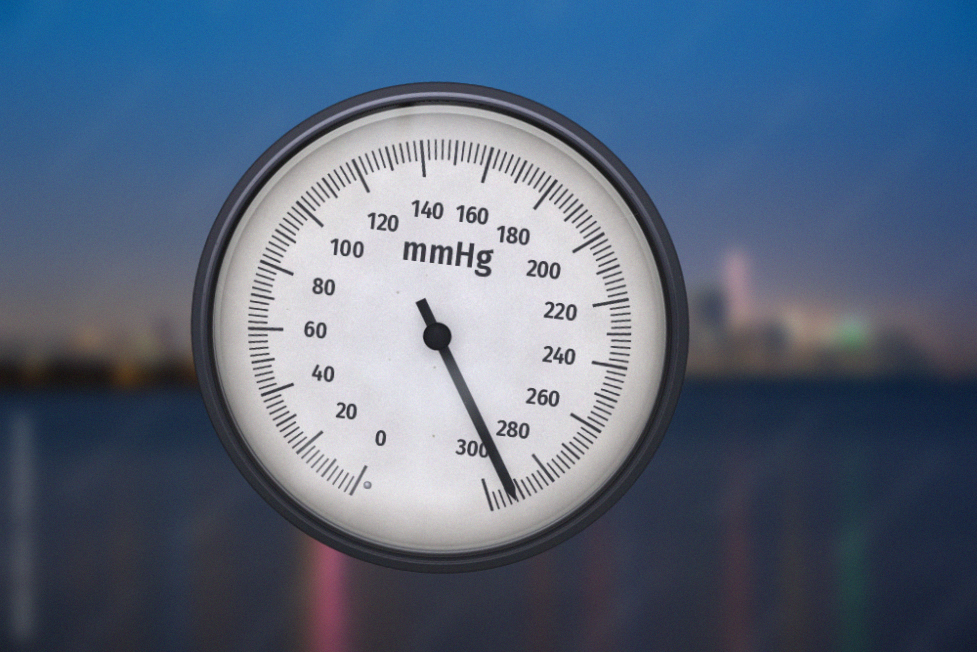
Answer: value=292 unit=mmHg
